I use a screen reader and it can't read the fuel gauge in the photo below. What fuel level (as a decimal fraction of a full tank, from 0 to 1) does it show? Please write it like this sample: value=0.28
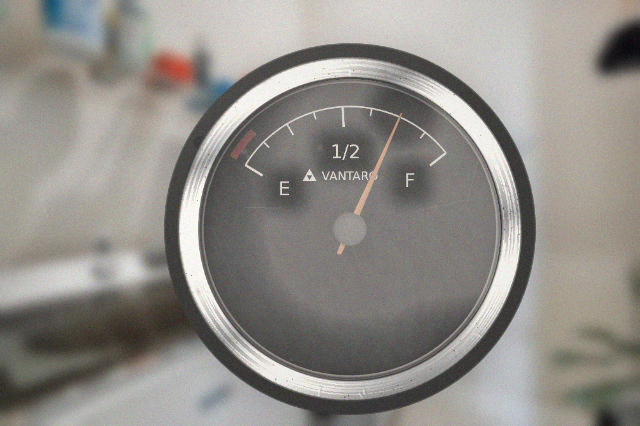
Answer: value=0.75
